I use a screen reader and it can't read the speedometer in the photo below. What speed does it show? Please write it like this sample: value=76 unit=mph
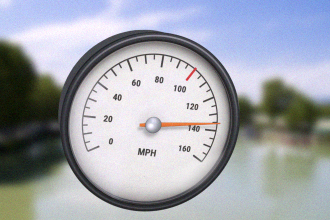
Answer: value=135 unit=mph
